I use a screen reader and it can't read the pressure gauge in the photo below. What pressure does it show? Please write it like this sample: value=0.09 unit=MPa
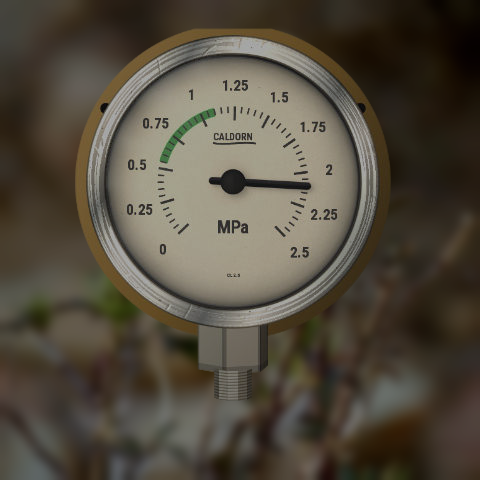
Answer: value=2.1 unit=MPa
